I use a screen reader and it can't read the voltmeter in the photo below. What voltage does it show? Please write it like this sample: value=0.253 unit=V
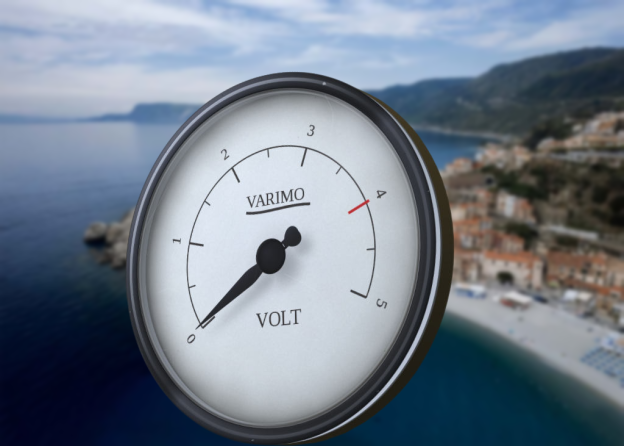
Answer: value=0 unit=V
